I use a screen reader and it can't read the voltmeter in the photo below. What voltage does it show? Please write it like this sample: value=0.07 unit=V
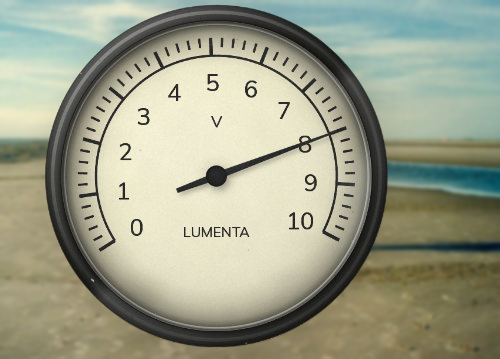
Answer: value=8 unit=V
